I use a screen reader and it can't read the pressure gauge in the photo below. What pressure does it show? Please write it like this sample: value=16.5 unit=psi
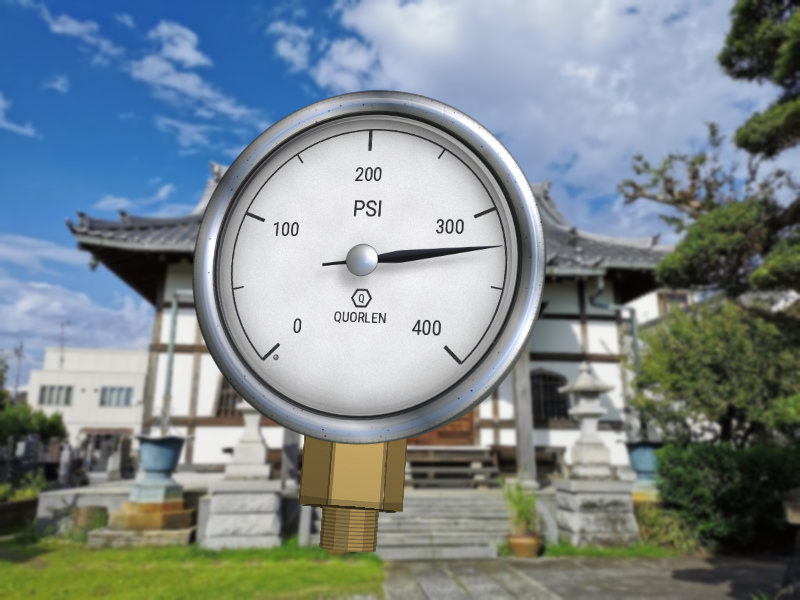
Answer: value=325 unit=psi
